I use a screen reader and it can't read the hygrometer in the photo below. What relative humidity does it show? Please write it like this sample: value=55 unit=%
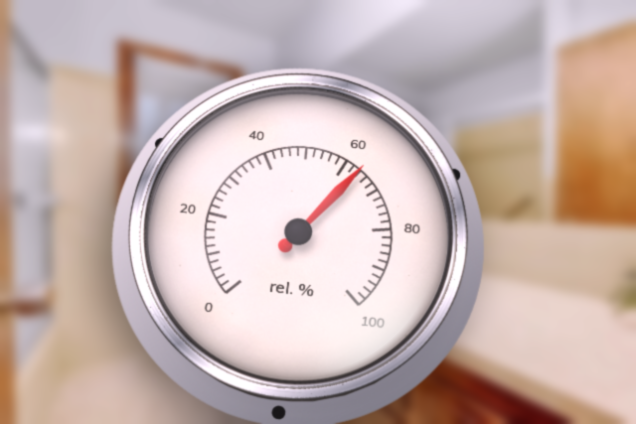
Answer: value=64 unit=%
